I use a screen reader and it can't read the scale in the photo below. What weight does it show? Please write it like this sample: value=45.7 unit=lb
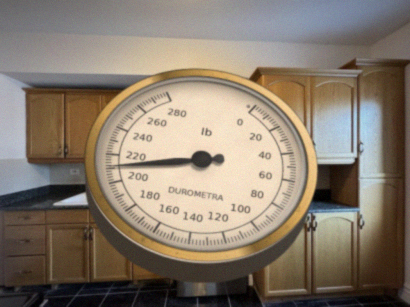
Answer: value=210 unit=lb
